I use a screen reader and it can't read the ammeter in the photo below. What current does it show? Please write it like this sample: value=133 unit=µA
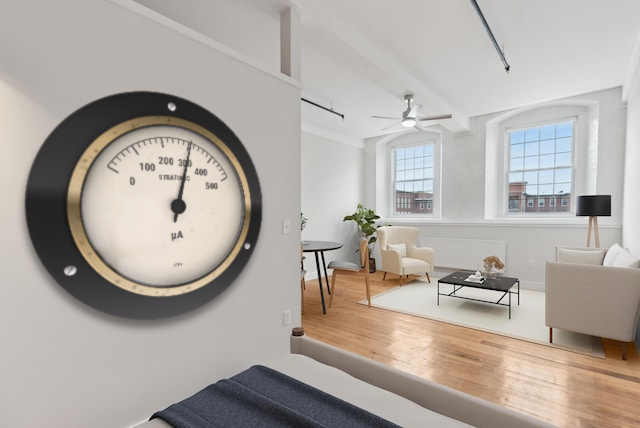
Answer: value=300 unit=µA
